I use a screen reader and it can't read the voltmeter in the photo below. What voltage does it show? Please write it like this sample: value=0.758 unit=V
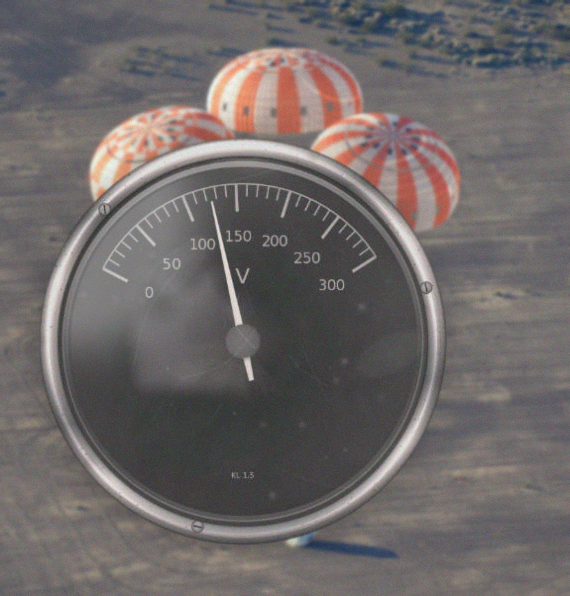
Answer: value=125 unit=V
